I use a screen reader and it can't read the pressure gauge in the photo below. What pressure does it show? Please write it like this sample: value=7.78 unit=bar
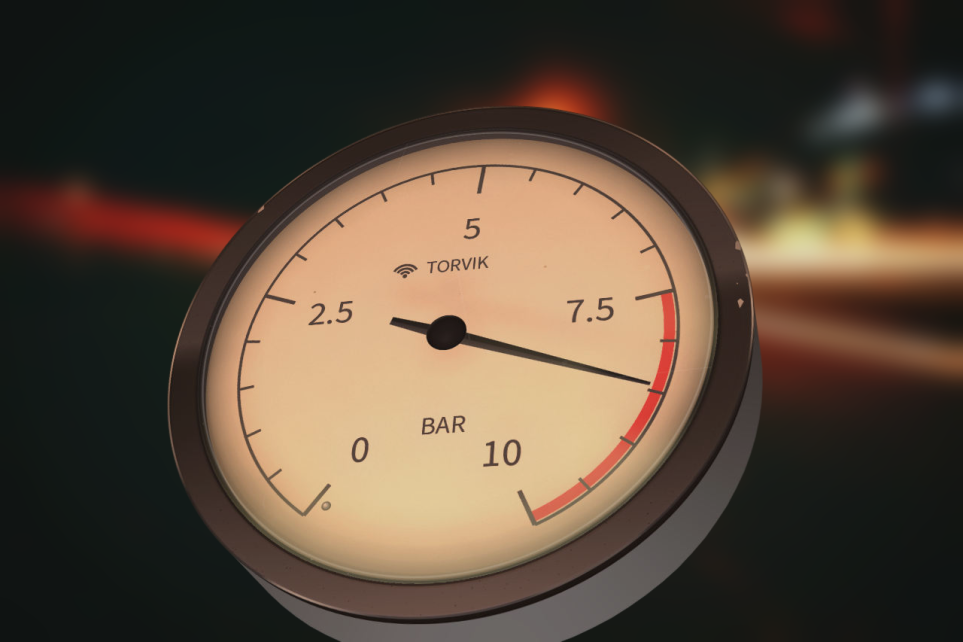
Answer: value=8.5 unit=bar
